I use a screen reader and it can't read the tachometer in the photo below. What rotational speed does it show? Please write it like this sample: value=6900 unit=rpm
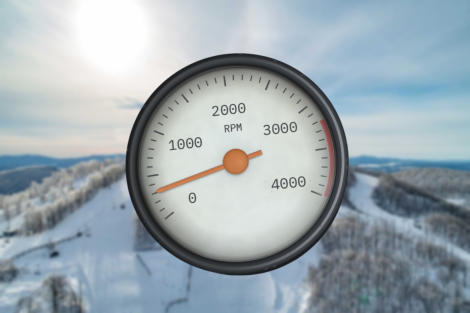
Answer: value=300 unit=rpm
